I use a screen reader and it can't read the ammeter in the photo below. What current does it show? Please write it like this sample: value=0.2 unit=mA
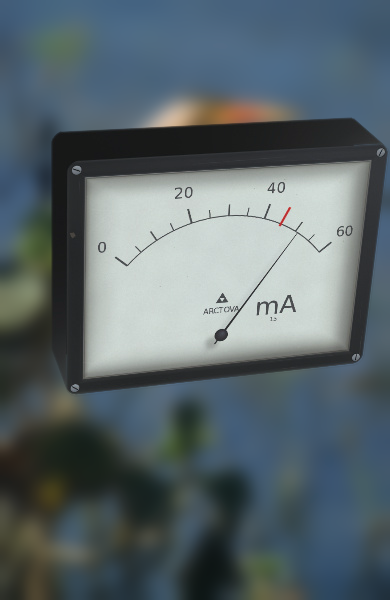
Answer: value=50 unit=mA
